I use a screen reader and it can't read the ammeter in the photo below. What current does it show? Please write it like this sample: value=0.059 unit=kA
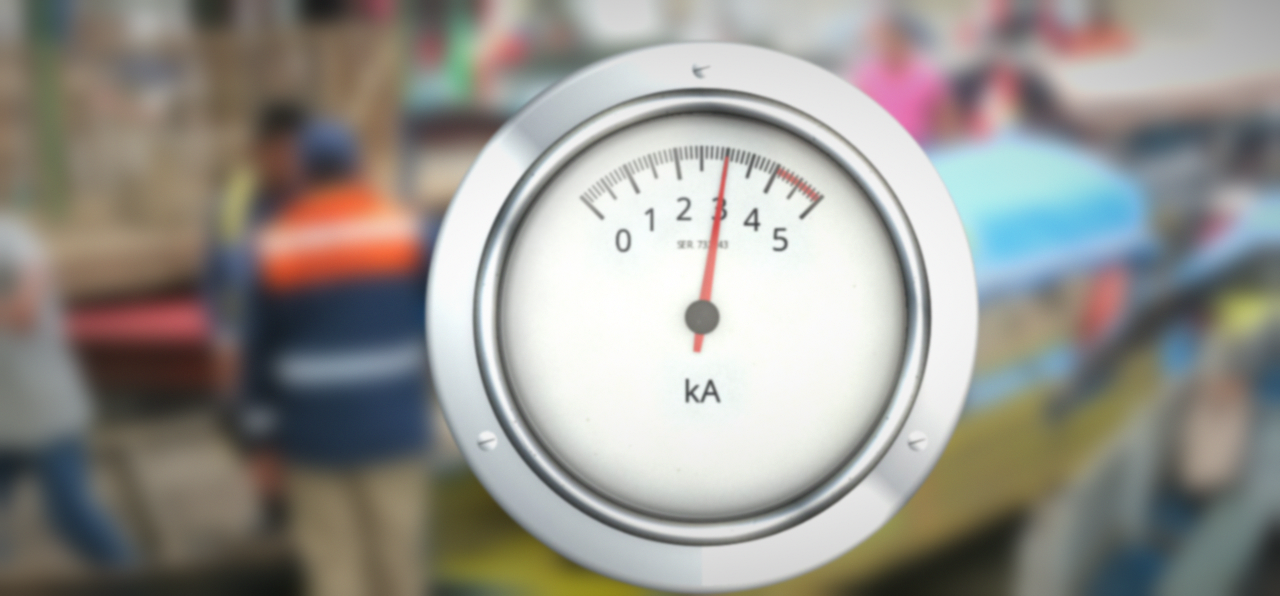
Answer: value=3 unit=kA
